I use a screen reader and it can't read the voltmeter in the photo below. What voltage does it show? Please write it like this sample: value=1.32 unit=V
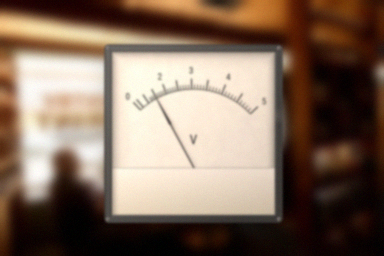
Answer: value=1.5 unit=V
